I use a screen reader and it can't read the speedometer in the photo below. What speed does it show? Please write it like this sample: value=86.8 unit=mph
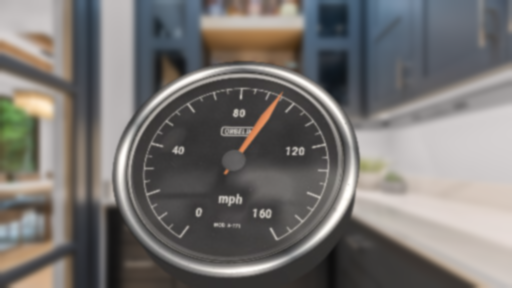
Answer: value=95 unit=mph
